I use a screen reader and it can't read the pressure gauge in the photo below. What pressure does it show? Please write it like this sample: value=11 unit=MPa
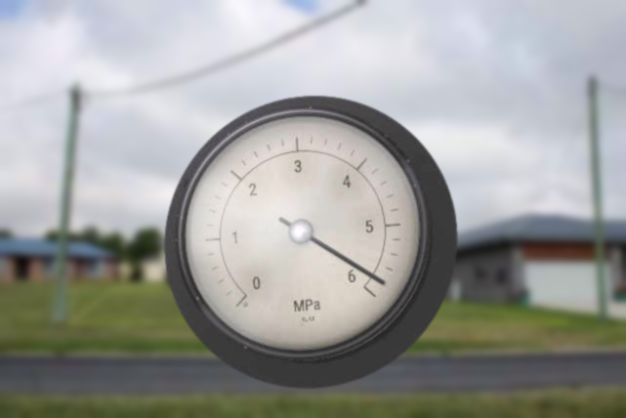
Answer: value=5.8 unit=MPa
